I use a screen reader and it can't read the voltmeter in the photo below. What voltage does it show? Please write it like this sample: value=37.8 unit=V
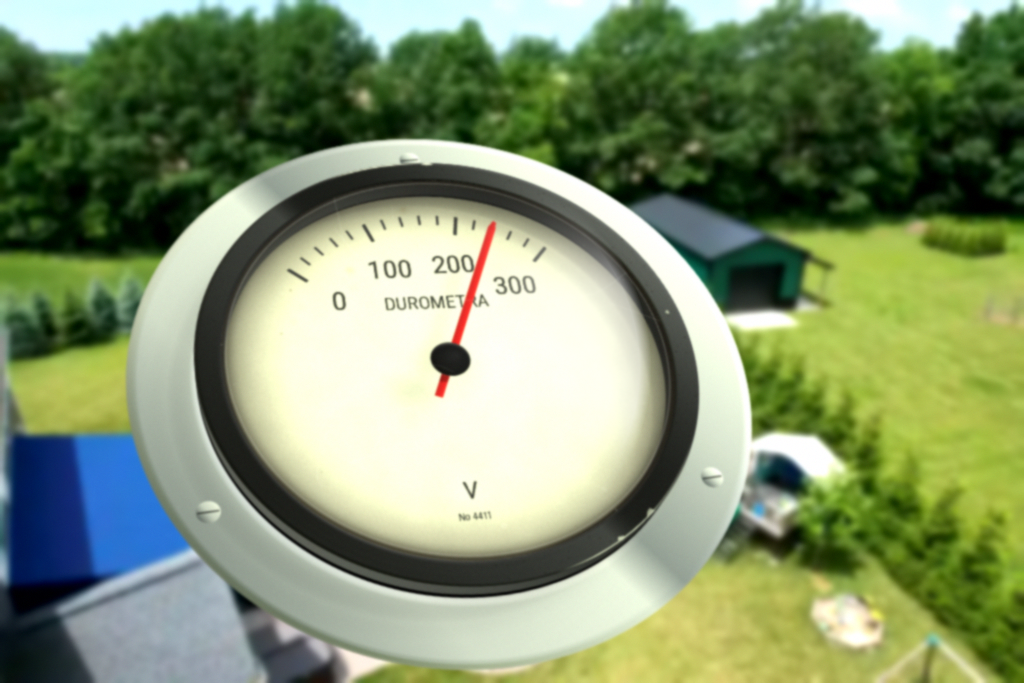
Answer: value=240 unit=V
